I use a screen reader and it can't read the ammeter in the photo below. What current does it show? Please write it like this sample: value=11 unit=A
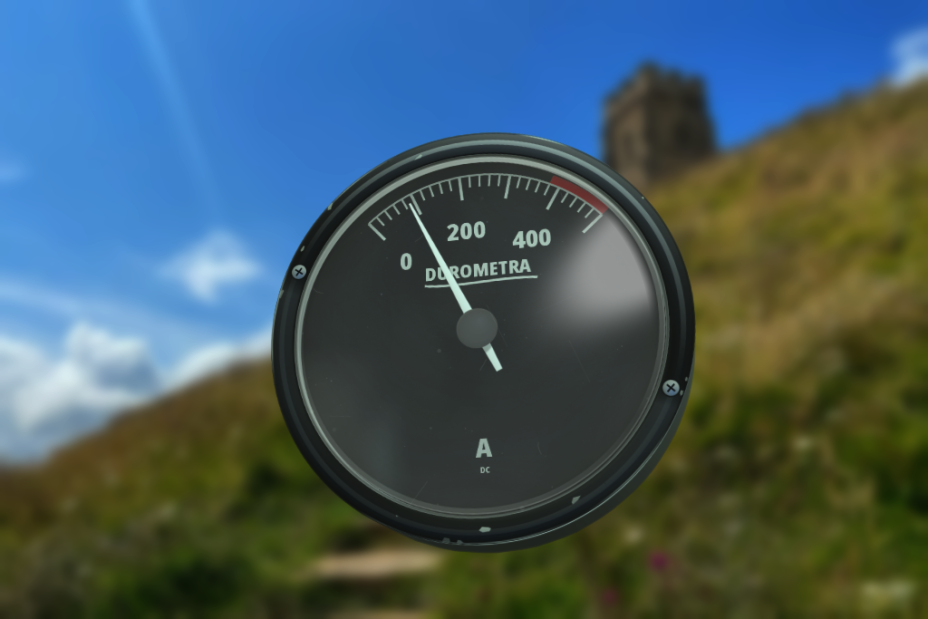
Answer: value=90 unit=A
